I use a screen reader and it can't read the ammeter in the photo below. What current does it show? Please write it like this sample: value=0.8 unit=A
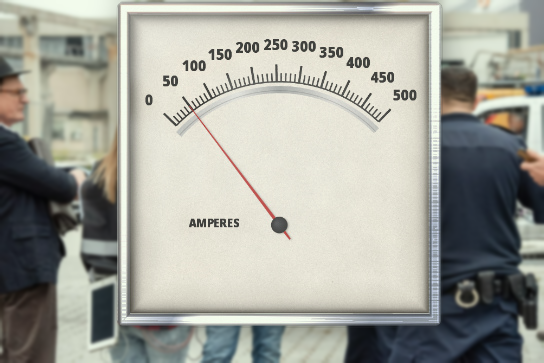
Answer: value=50 unit=A
